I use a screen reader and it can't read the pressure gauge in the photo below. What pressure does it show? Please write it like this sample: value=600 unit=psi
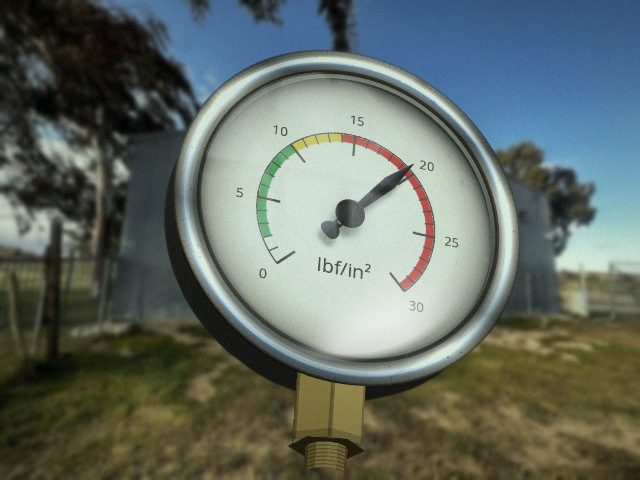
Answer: value=19.5 unit=psi
